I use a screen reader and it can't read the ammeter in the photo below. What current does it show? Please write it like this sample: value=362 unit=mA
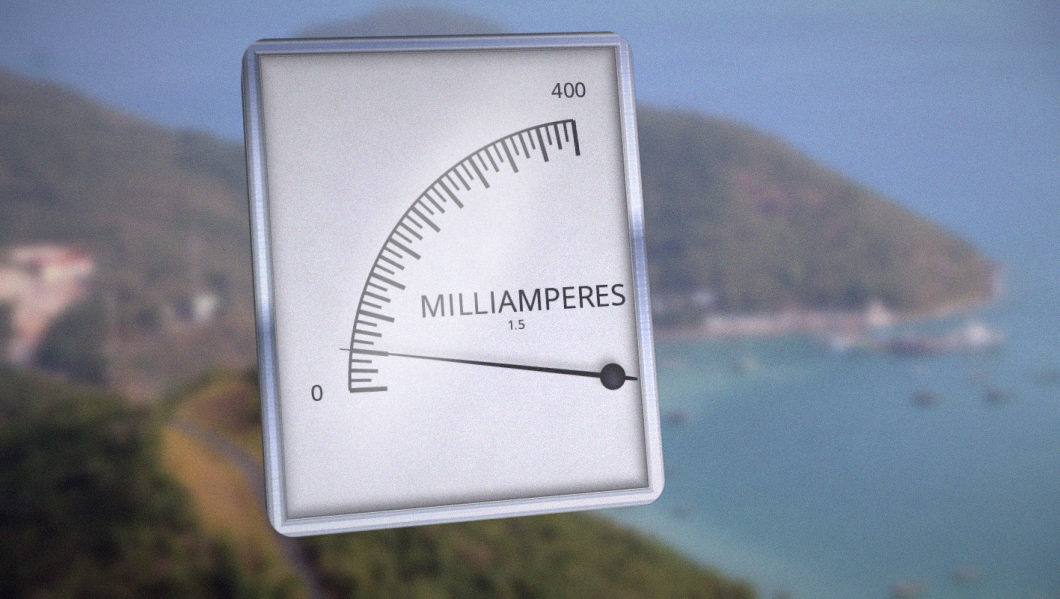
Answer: value=40 unit=mA
